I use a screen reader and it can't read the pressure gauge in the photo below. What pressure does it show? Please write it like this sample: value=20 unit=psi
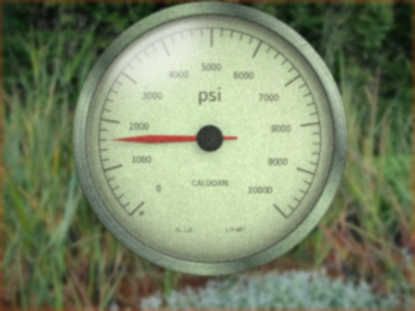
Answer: value=1600 unit=psi
